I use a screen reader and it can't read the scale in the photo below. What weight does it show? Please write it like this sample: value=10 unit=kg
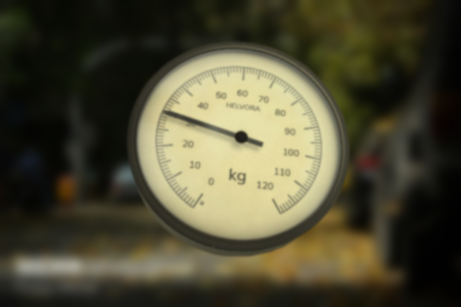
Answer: value=30 unit=kg
